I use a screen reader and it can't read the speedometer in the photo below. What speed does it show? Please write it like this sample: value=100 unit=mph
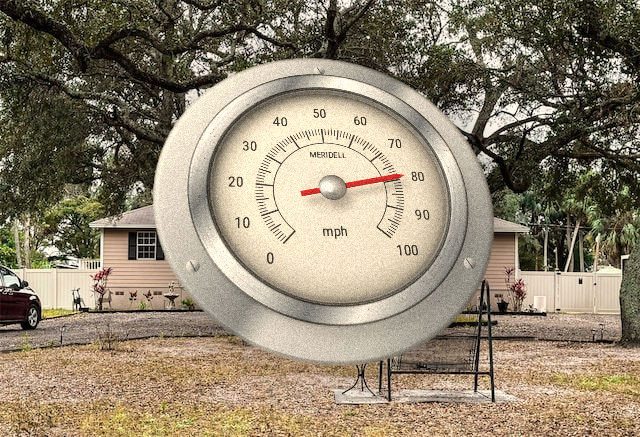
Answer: value=80 unit=mph
